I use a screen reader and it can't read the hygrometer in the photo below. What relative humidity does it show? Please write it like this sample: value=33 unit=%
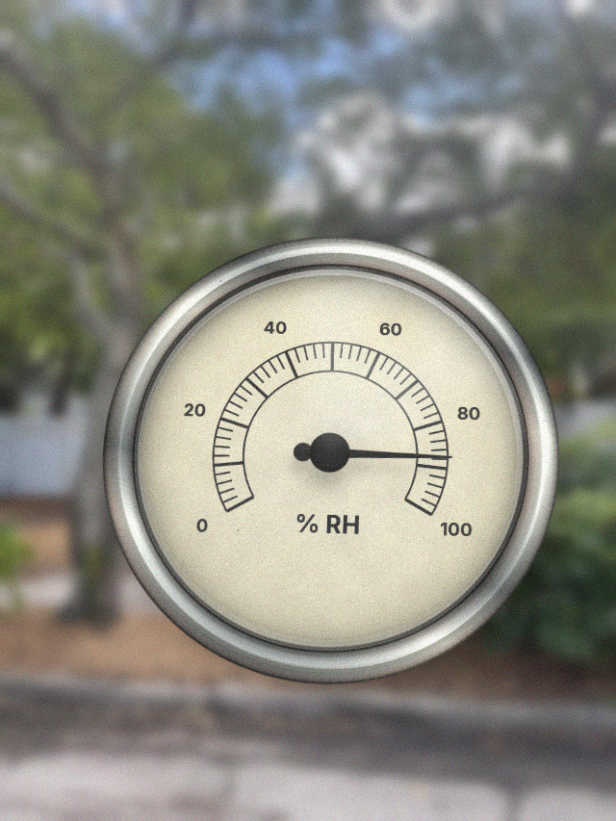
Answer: value=88 unit=%
